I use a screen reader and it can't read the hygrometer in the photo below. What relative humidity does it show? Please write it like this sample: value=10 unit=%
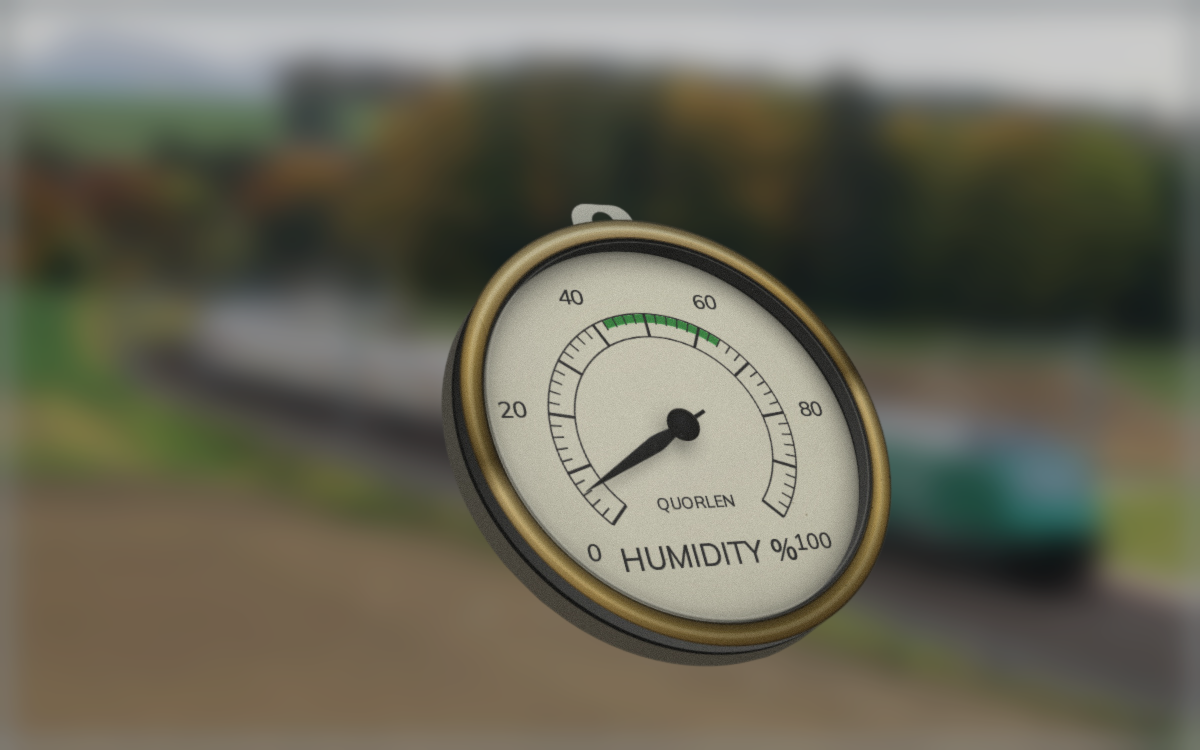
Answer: value=6 unit=%
